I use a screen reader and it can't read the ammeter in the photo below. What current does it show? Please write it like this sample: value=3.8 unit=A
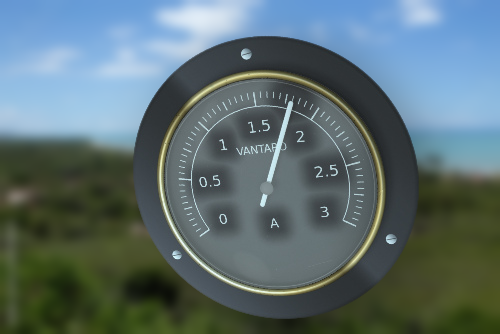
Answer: value=1.8 unit=A
